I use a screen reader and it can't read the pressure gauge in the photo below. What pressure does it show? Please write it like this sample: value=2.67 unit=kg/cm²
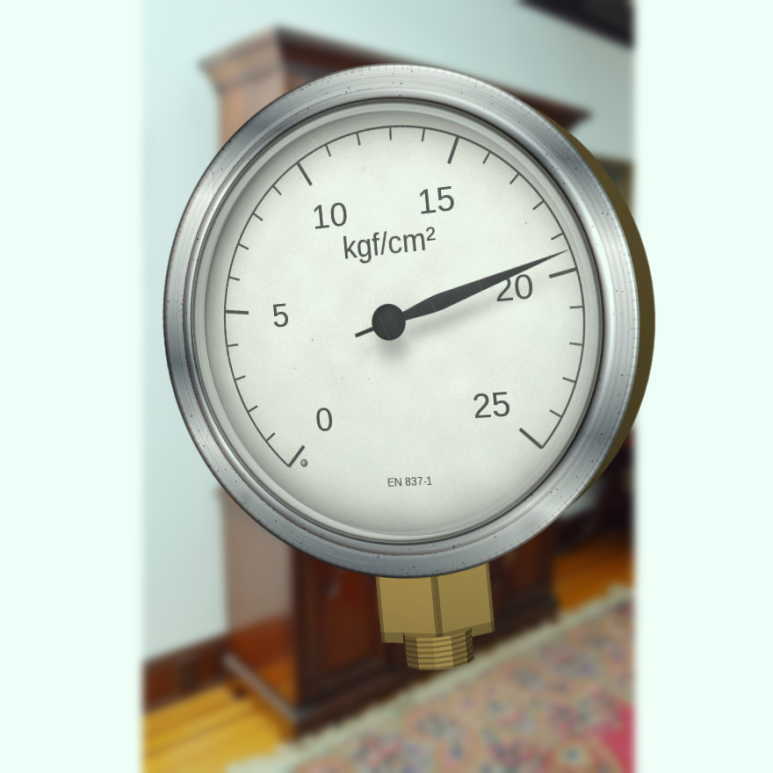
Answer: value=19.5 unit=kg/cm²
